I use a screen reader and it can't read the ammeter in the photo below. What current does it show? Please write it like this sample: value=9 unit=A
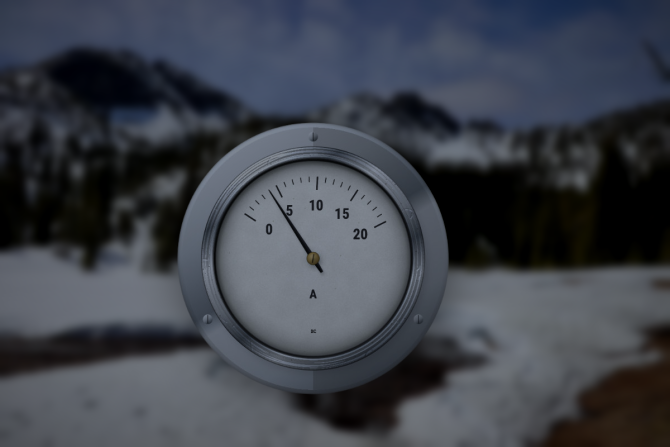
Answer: value=4 unit=A
